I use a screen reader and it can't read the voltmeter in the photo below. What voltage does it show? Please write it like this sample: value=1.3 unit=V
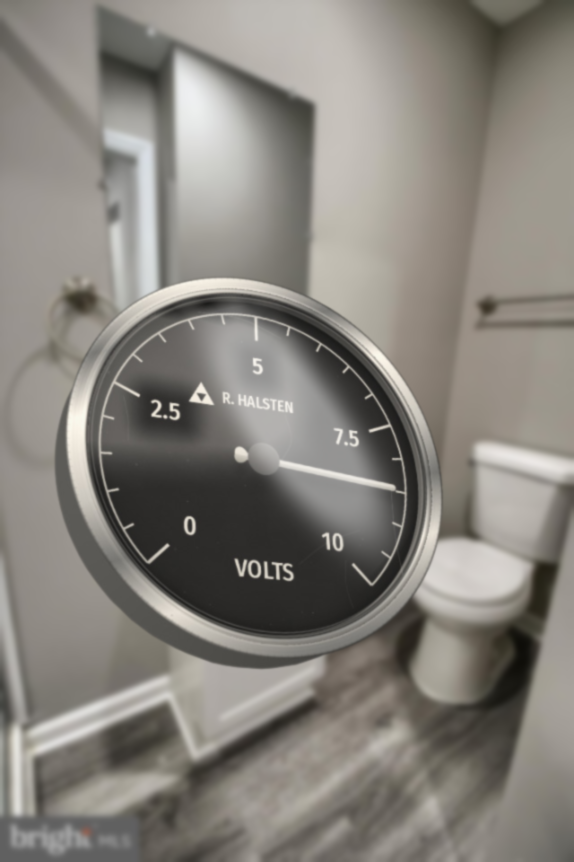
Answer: value=8.5 unit=V
